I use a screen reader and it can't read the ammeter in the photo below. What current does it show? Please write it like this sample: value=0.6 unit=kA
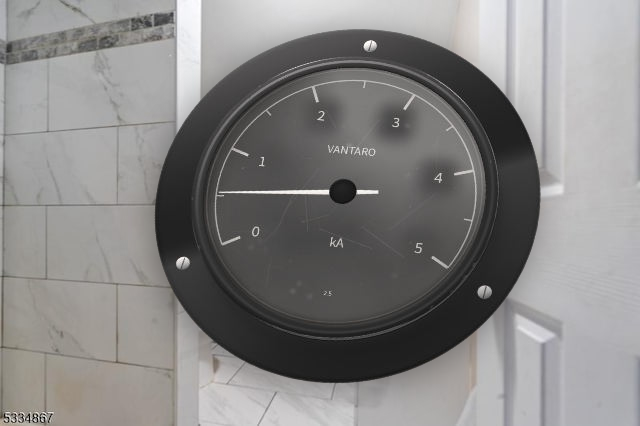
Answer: value=0.5 unit=kA
